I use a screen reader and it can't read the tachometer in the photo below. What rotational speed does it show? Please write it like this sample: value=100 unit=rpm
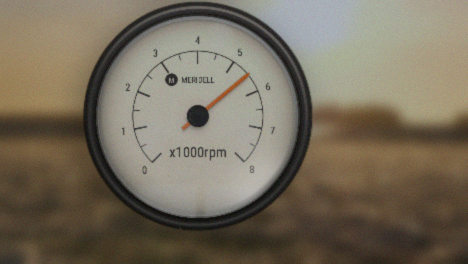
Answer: value=5500 unit=rpm
